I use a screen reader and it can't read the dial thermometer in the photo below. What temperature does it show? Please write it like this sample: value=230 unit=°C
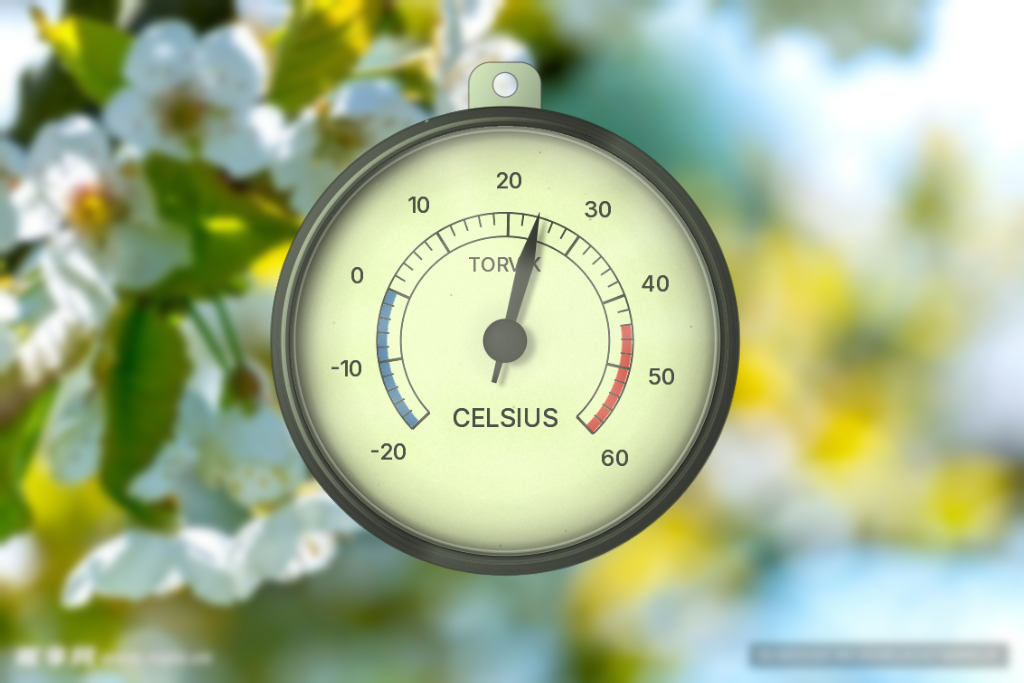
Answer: value=24 unit=°C
